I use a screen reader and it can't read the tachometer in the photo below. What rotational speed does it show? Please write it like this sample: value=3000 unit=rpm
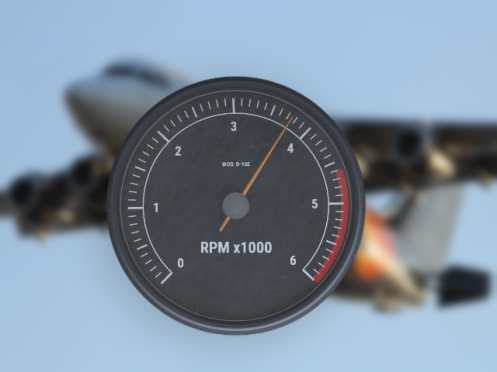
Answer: value=3750 unit=rpm
